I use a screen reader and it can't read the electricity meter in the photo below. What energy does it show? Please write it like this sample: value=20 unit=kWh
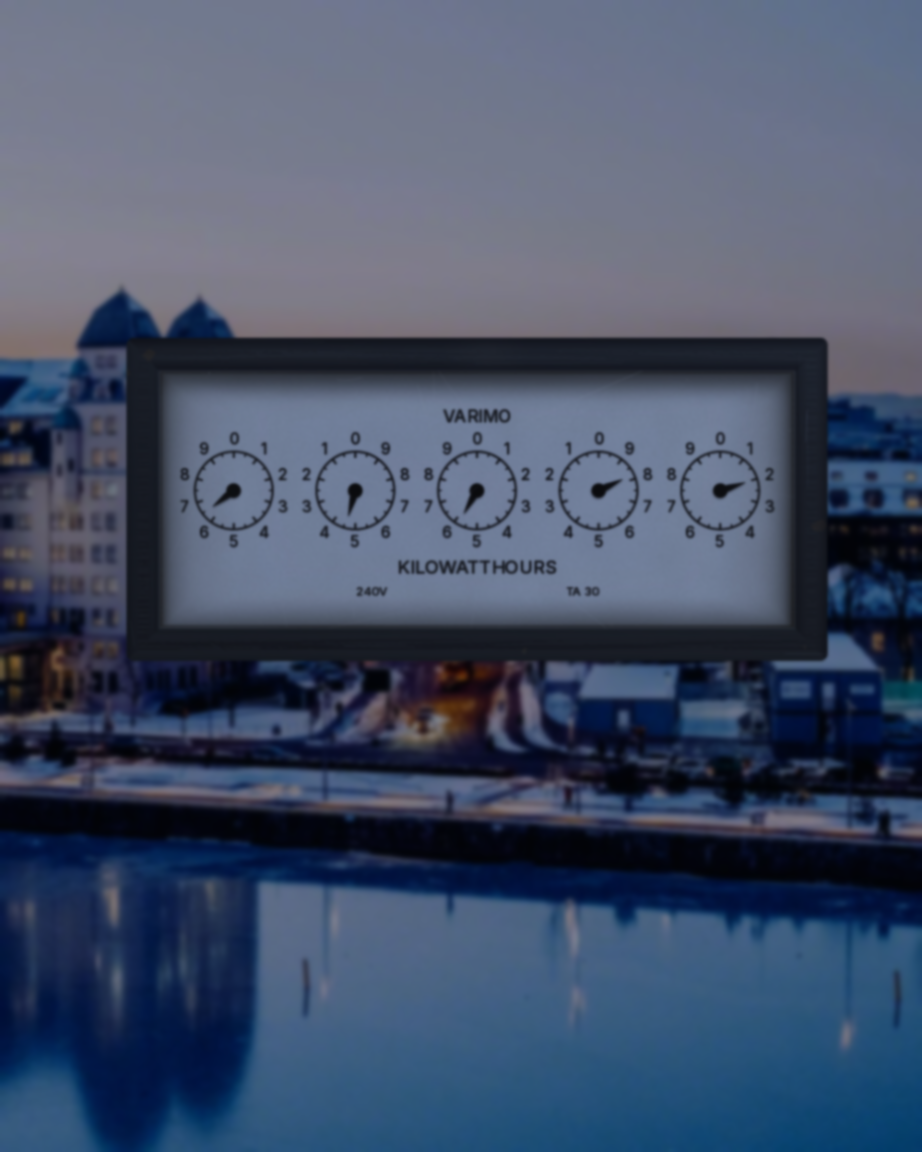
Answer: value=64582 unit=kWh
